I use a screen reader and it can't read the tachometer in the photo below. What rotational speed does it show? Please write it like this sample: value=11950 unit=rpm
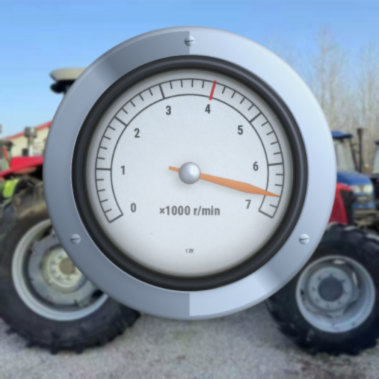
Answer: value=6600 unit=rpm
